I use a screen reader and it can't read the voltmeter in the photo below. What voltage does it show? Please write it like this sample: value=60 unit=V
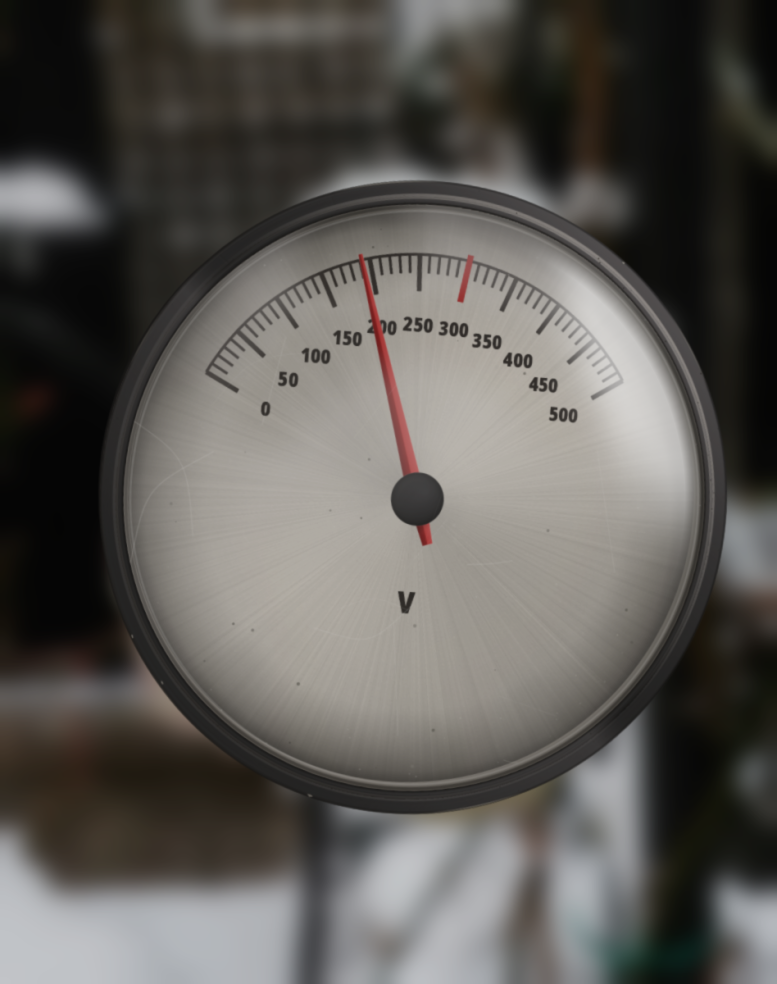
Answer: value=190 unit=V
